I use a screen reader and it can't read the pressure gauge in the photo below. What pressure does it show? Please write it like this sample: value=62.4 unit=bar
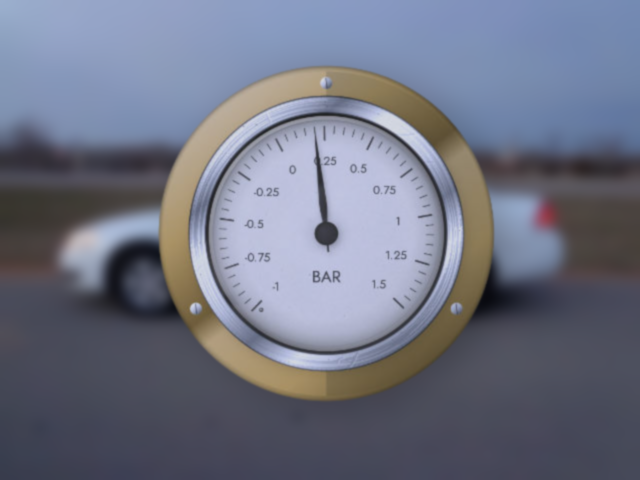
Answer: value=0.2 unit=bar
